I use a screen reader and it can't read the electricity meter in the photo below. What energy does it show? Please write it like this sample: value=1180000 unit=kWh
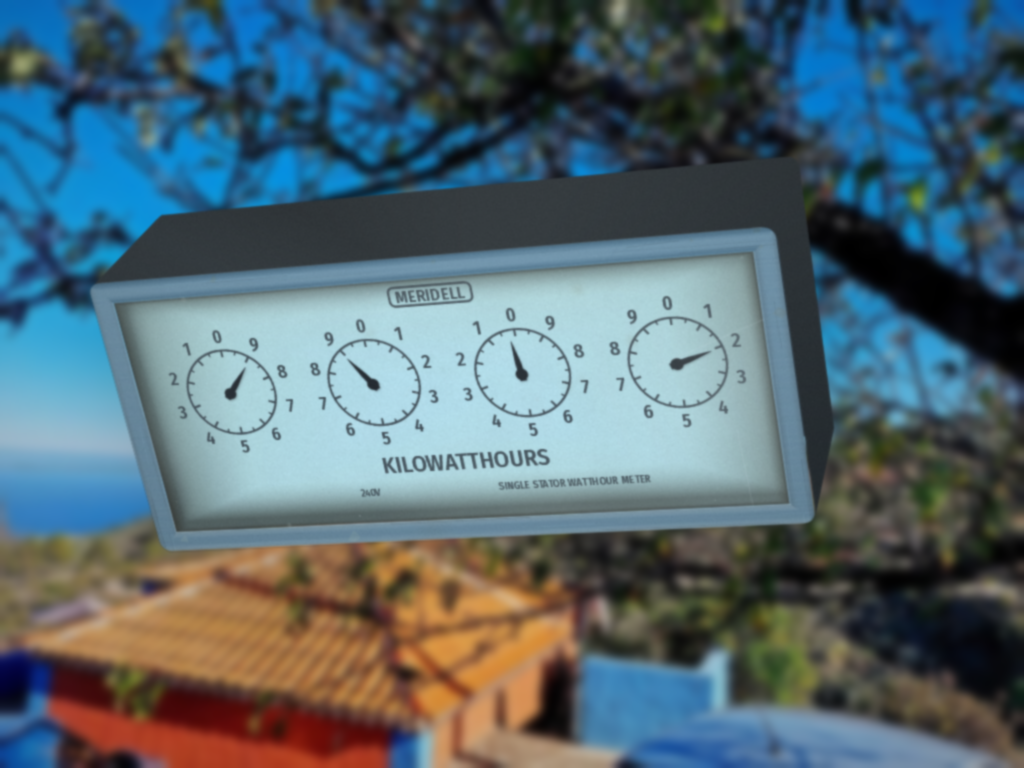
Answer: value=8902 unit=kWh
